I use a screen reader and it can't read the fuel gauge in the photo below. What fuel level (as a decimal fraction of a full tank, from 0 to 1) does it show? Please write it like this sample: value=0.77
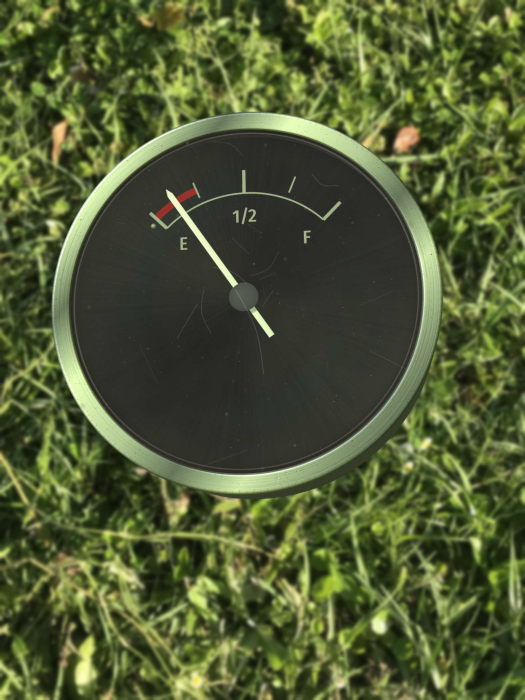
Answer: value=0.125
